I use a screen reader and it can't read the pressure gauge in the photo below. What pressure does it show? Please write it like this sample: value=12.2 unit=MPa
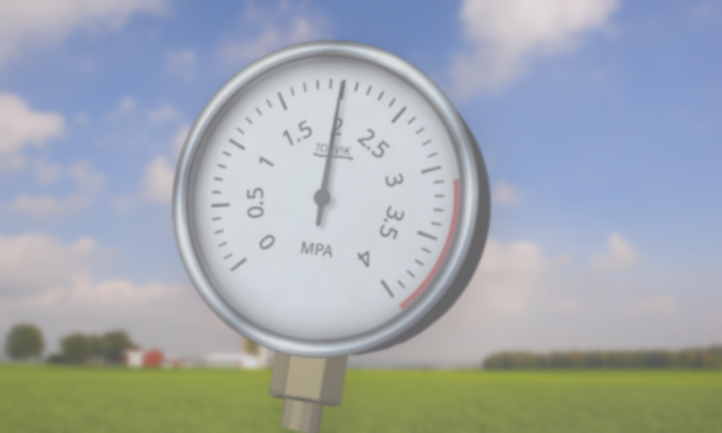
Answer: value=2 unit=MPa
